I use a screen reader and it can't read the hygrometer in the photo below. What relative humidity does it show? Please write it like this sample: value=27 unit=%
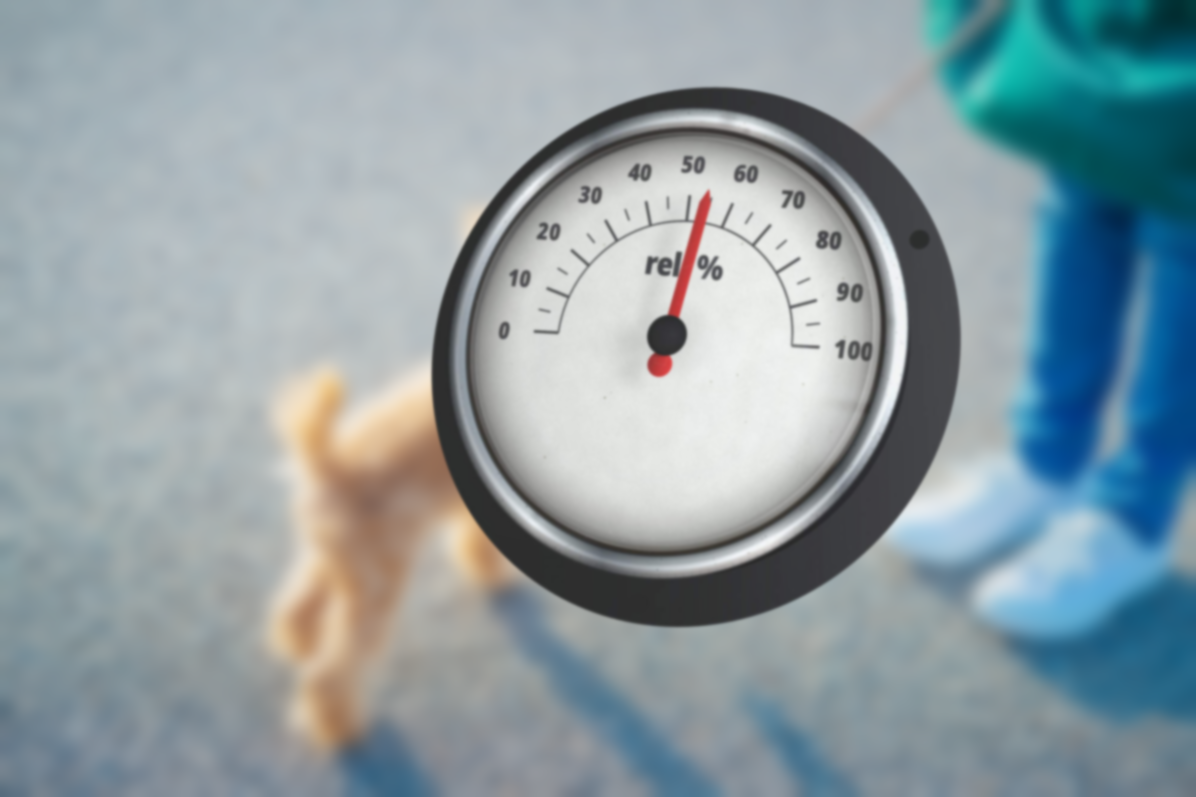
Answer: value=55 unit=%
